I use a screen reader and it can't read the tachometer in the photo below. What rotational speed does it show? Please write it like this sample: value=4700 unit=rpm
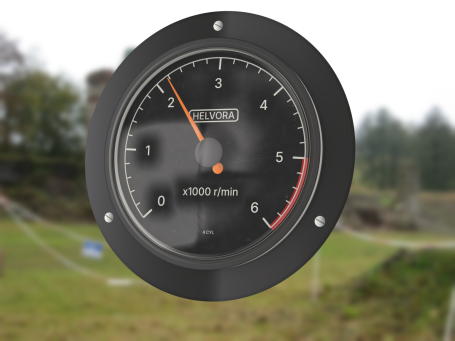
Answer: value=2200 unit=rpm
